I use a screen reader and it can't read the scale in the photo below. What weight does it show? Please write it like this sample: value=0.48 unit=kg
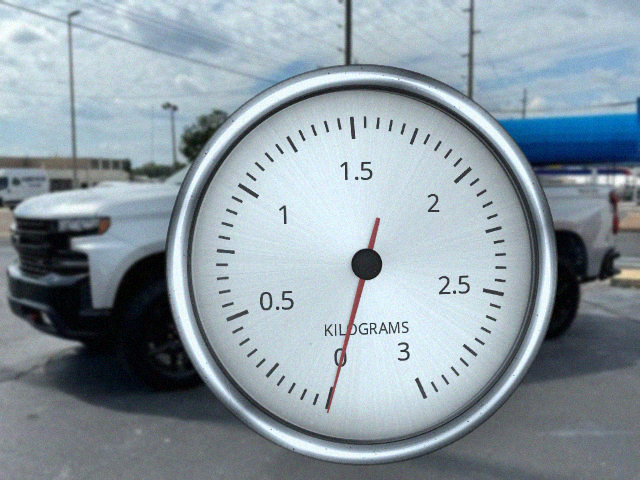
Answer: value=0 unit=kg
